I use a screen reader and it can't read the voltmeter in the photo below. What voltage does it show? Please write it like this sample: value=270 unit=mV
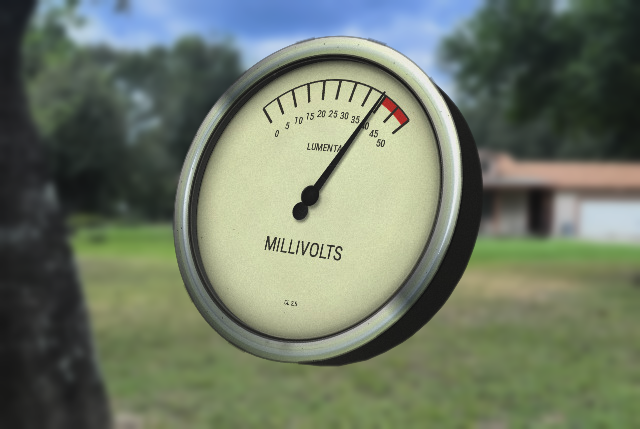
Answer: value=40 unit=mV
